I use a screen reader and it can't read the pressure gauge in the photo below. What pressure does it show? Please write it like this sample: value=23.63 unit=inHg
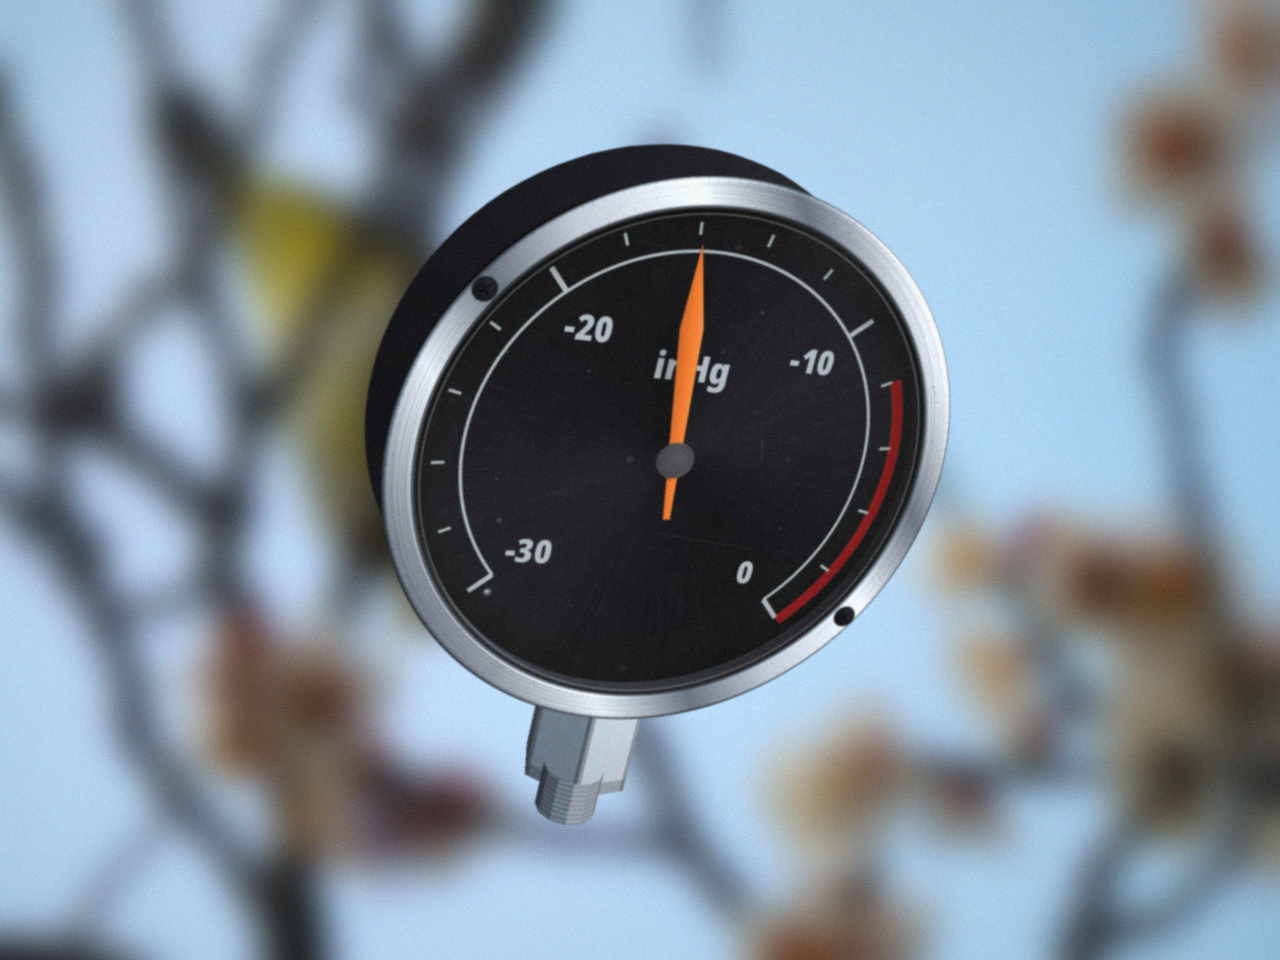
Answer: value=-16 unit=inHg
